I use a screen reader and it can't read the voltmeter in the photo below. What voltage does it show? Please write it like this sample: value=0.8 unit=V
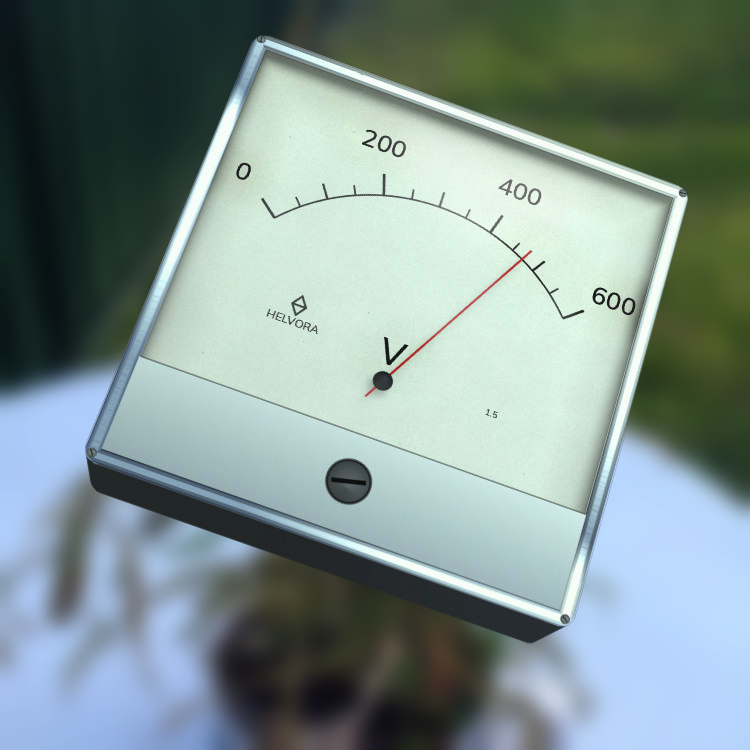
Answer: value=475 unit=V
